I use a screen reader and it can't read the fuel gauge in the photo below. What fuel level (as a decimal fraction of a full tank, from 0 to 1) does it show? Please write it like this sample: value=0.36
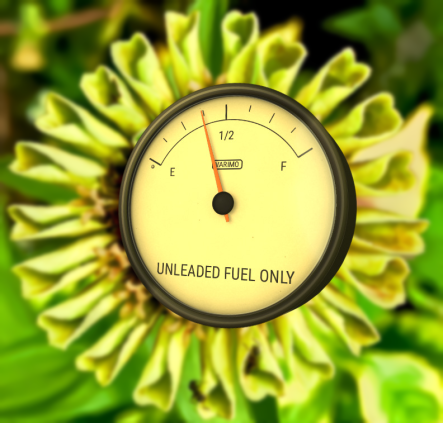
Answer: value=0.375
